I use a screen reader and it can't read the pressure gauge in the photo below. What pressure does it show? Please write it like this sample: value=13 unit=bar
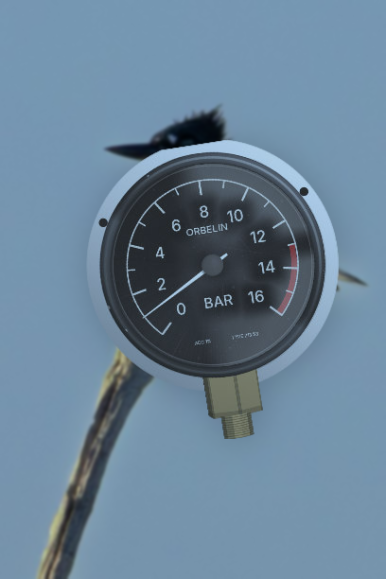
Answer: value=1 unit=bar
